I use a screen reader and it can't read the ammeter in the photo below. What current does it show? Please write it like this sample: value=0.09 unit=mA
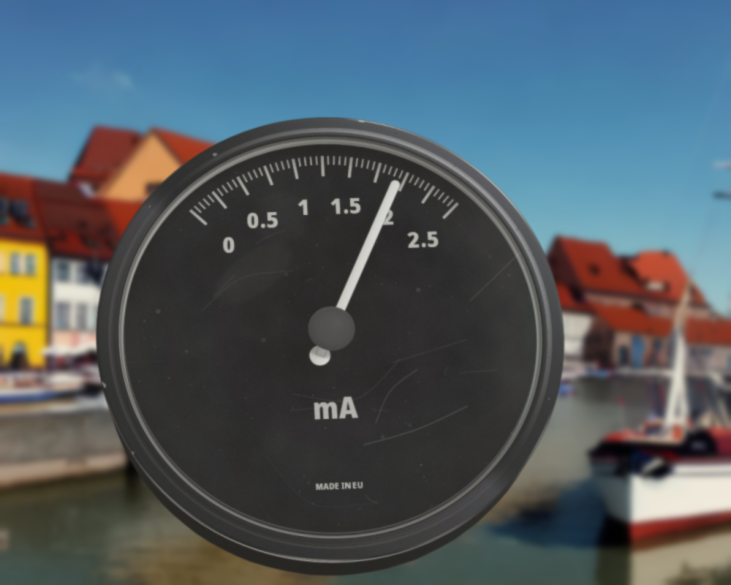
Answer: value=1.95 unit=mA
